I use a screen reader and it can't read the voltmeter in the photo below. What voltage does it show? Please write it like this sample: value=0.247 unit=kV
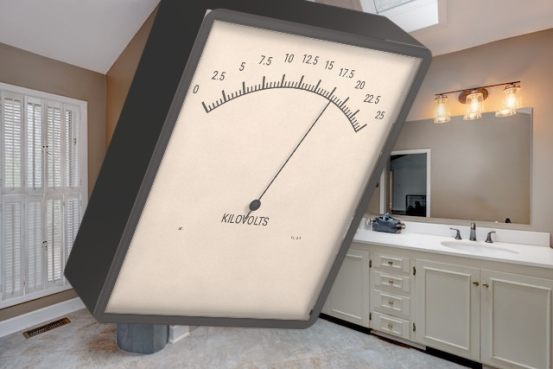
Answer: value=17.5 unit=kV
